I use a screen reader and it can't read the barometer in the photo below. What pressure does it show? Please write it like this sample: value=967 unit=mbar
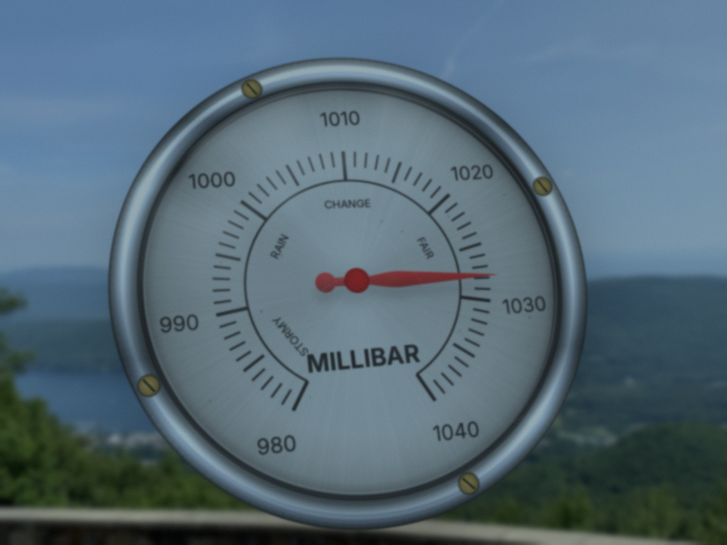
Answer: value=1028 unit=mbar
